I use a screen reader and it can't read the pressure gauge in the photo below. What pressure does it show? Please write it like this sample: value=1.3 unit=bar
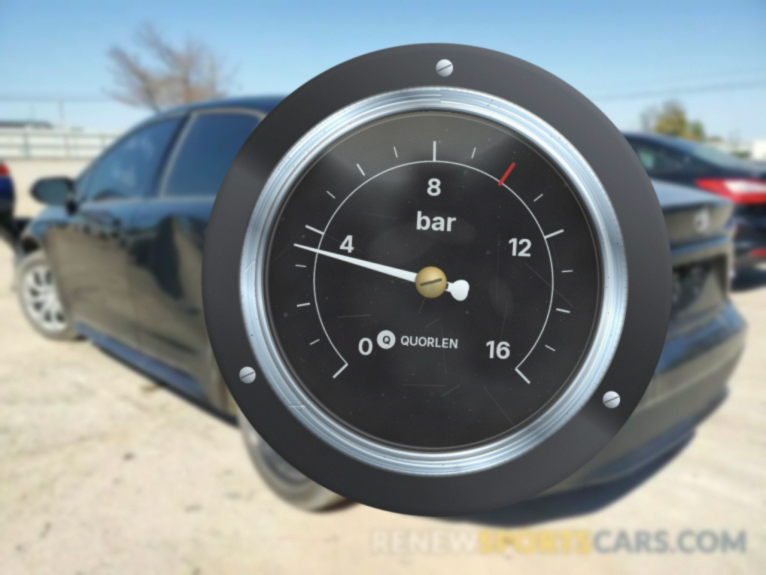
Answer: value=3.5 unit=bar
